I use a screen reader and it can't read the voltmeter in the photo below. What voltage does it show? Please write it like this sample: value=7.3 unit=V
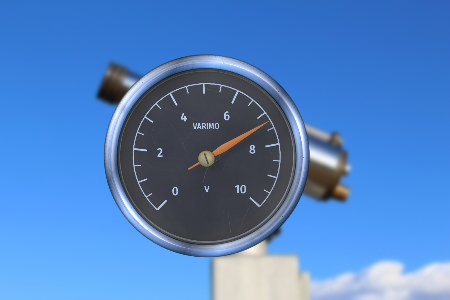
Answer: value=7.25 unit=V
